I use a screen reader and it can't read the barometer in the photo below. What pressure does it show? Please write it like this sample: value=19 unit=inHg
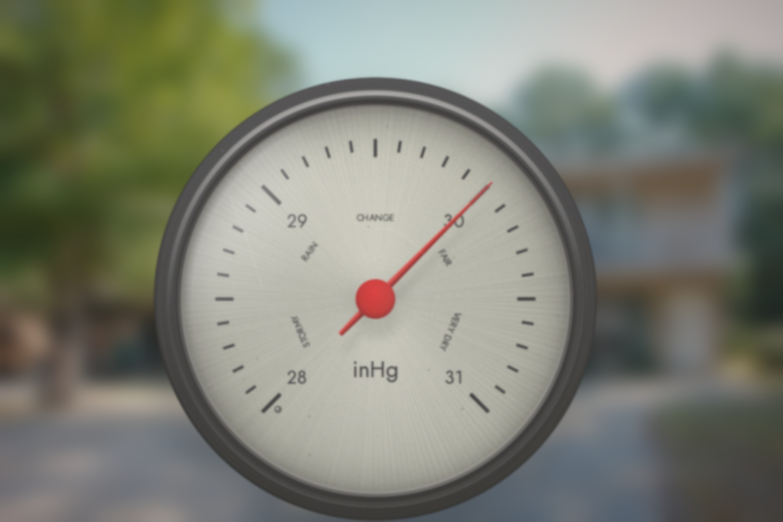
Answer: value=30 unit=inHg
